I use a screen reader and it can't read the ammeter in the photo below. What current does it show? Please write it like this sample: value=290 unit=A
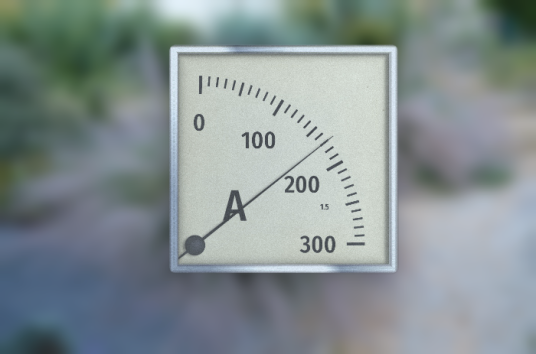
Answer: value=170 unit=A
